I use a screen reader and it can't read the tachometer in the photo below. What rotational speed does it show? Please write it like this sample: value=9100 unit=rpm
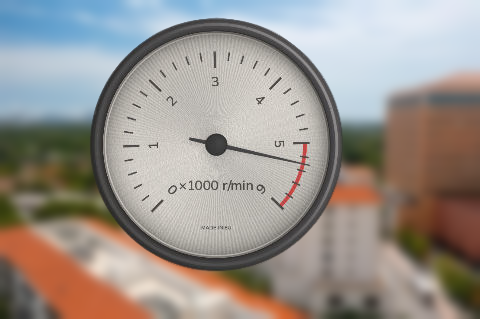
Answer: value=5300 unit=rpm
